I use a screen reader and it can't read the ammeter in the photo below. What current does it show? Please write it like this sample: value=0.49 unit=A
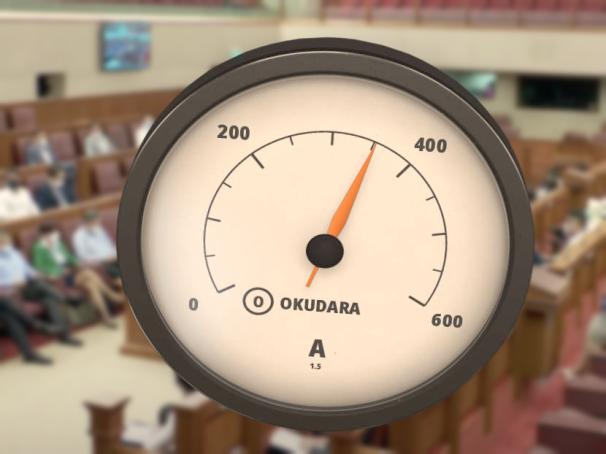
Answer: value=350 unit=A
